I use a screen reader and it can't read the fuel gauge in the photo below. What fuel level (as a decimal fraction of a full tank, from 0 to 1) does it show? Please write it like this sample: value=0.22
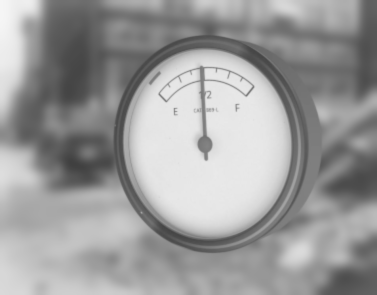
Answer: value=0.5
